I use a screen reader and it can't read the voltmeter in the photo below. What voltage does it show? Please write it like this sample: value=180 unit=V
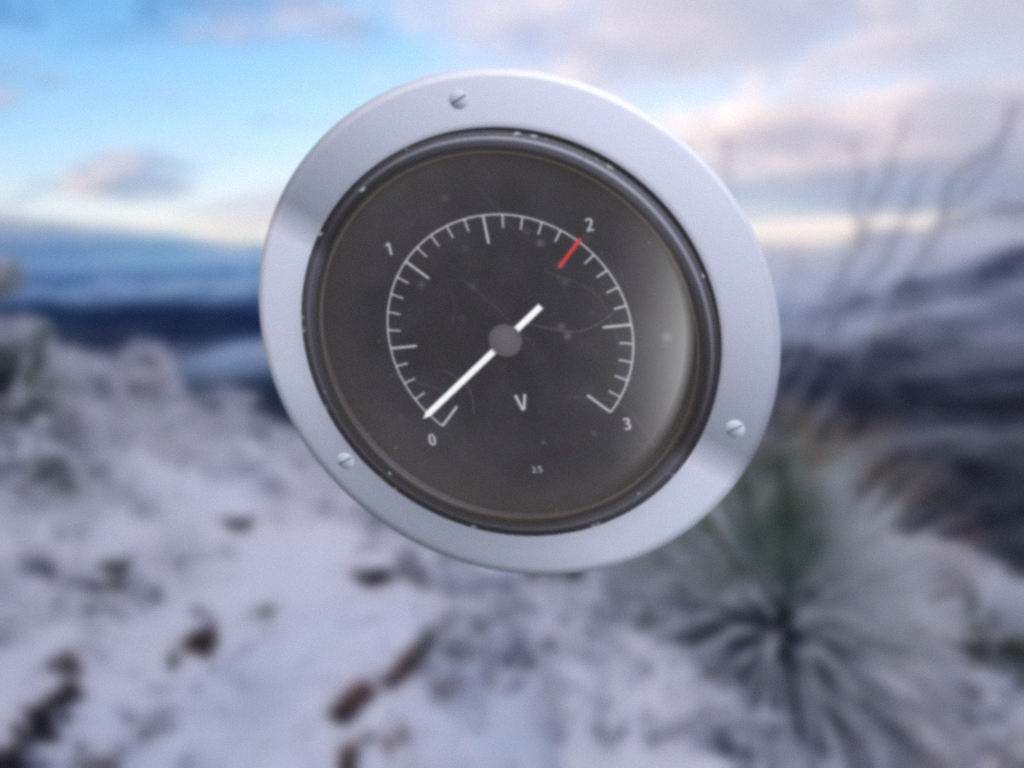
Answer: value=0.1 unit=V
